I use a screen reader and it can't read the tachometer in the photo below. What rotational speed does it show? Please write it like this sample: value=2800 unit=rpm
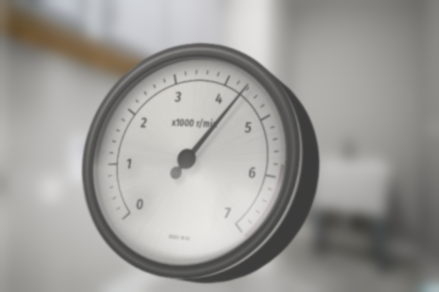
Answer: value=4400 unit=rpm
